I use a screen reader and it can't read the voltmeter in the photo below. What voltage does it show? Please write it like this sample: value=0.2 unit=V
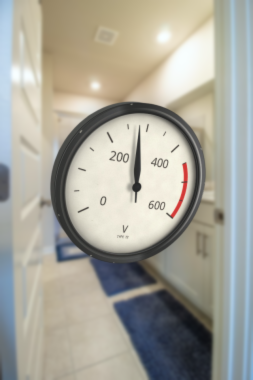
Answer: value=275 unit=V
